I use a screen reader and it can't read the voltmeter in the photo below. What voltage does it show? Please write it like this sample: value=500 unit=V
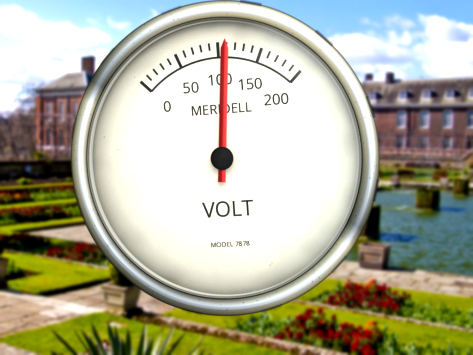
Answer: value=110 unit=V
